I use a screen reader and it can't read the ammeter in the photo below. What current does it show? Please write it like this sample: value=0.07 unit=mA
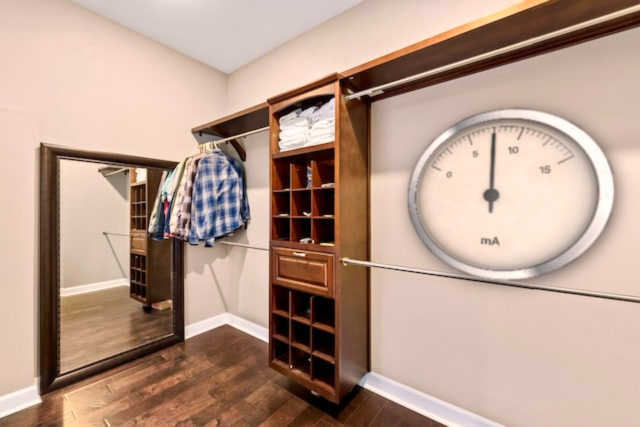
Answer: value=7.5 unit=mA
